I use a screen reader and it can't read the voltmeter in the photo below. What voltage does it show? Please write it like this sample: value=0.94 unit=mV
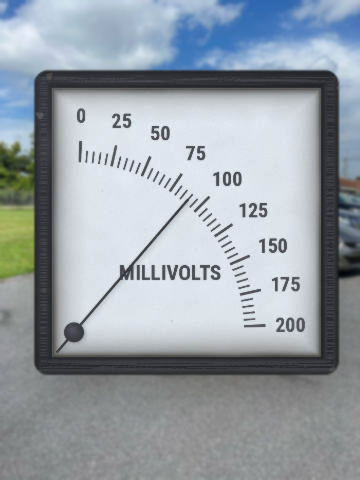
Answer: value=90 unit=mV
